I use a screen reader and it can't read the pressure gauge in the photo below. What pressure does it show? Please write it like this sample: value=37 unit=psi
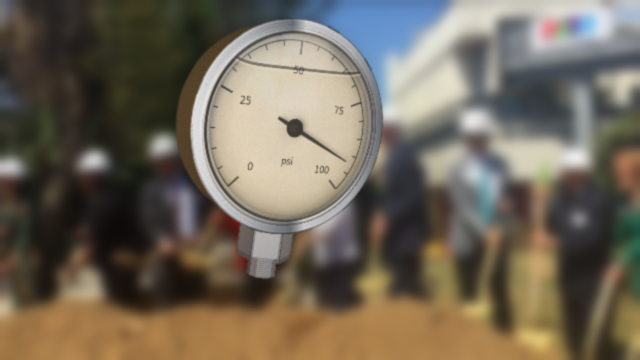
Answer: value=92.5 unit=psi
